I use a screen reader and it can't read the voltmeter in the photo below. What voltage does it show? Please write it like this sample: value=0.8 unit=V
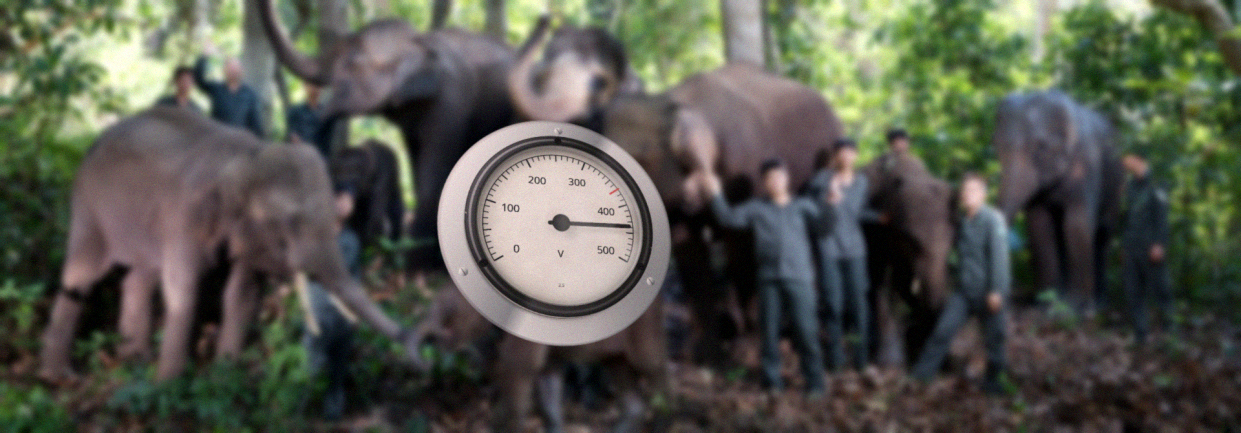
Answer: value=440 unit=V
